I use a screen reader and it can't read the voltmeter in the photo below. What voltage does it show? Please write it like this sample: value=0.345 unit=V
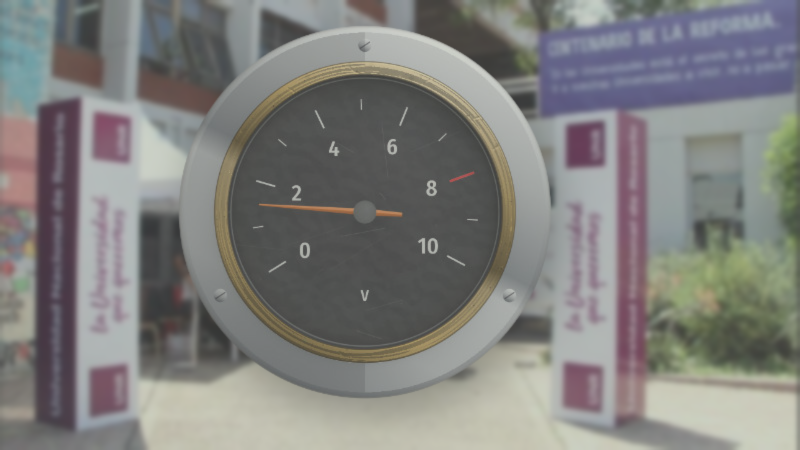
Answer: value=1.5 unit=V
